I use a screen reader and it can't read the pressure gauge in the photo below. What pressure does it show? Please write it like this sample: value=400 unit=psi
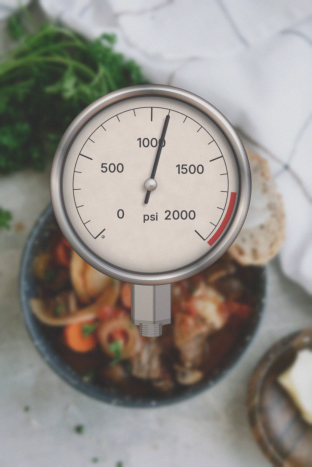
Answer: value=1100 unit=psi
